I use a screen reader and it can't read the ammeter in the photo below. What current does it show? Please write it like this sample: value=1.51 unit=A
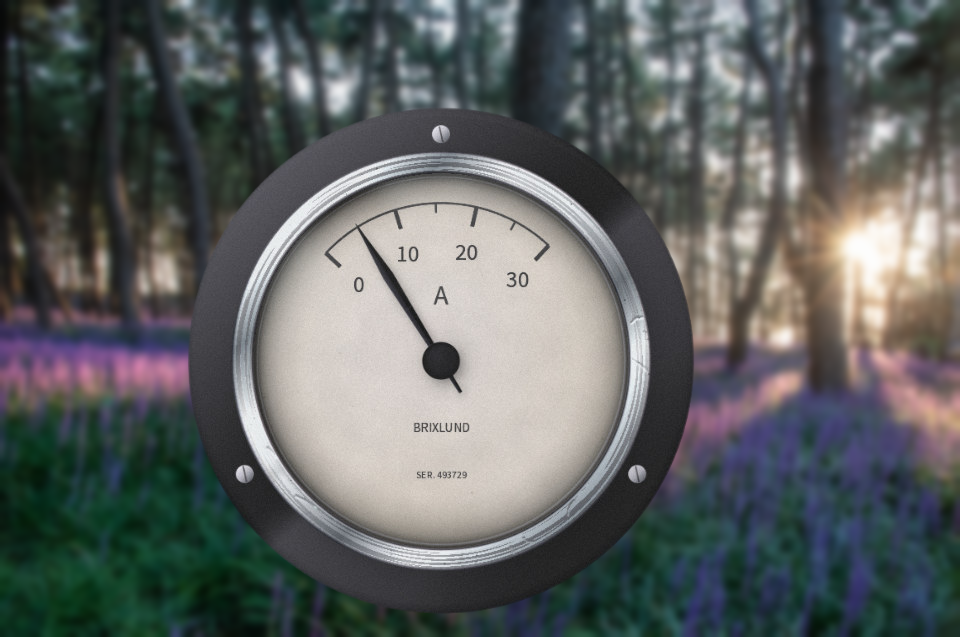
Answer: value=5 unit=A
